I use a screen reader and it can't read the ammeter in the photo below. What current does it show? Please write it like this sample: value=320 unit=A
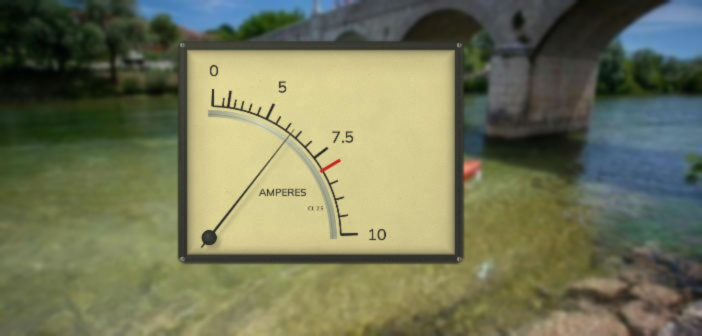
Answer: value=6.25 unit=A
